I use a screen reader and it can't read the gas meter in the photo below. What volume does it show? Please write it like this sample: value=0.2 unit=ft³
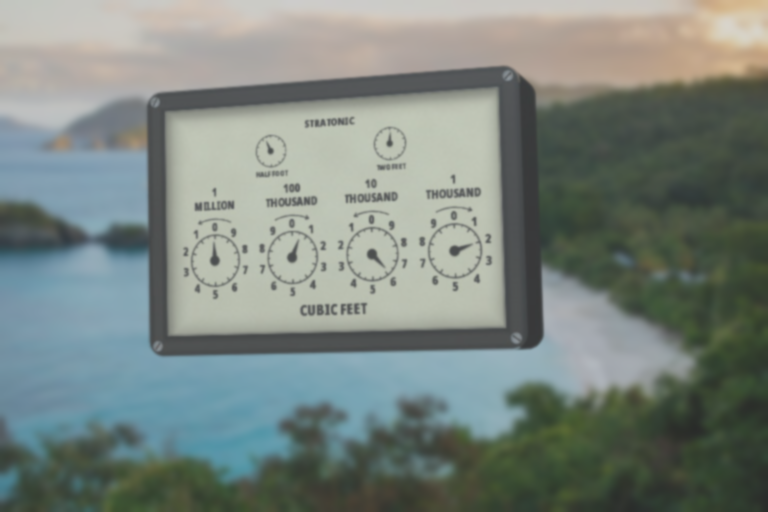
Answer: value=6200 unit=ft³
